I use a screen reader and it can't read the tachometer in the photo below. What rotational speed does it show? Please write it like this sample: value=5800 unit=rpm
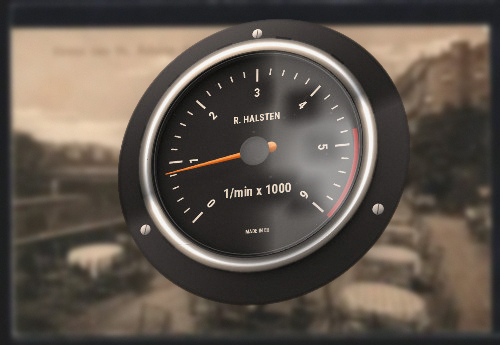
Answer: value=800 unit=rpm
